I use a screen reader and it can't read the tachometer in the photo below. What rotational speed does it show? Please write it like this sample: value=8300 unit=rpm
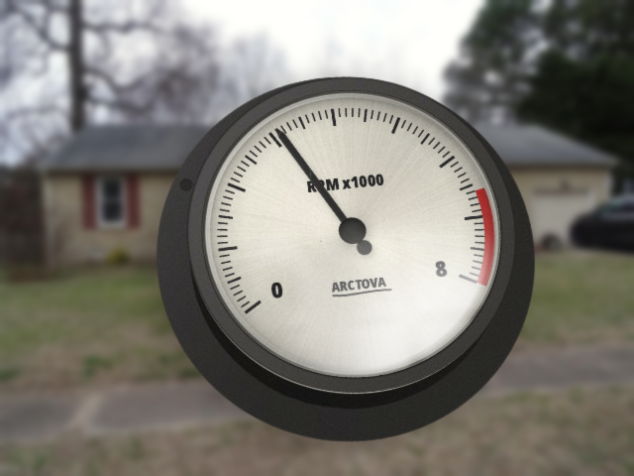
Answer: value=3100 unit=rpm
